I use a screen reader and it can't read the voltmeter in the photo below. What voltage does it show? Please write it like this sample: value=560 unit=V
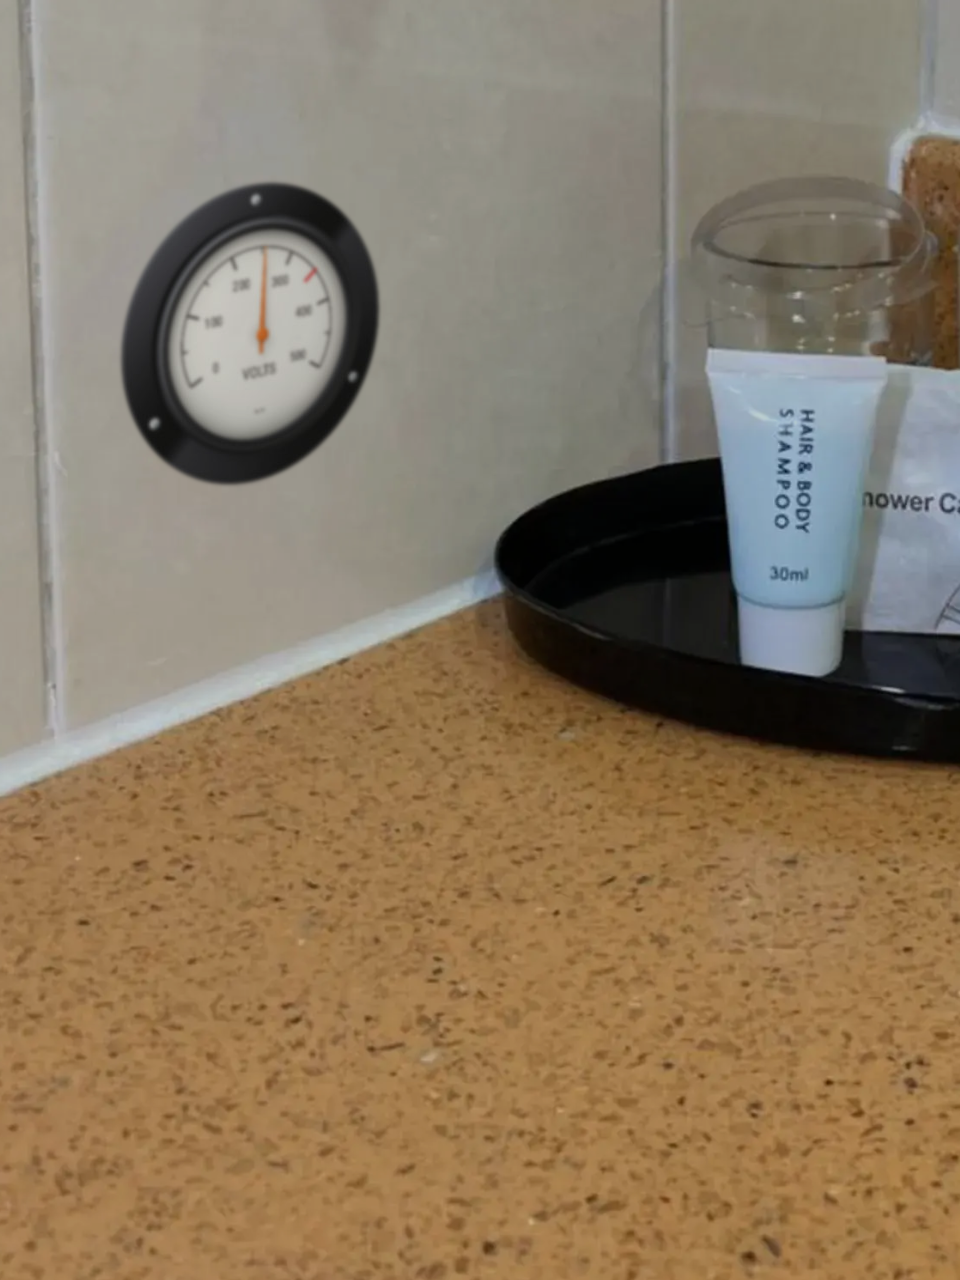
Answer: value=250 unit=V
